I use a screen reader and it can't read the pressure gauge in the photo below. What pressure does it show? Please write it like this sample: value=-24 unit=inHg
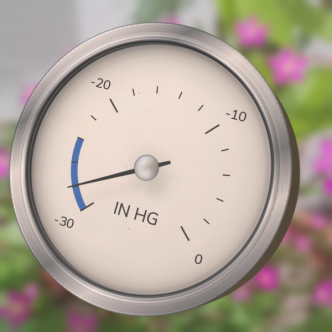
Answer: value=-28 unit=inHg
